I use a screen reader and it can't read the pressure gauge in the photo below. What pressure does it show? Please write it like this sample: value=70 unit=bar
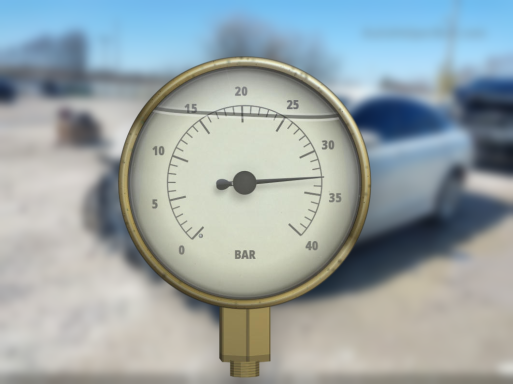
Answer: value=33 unit=bar
